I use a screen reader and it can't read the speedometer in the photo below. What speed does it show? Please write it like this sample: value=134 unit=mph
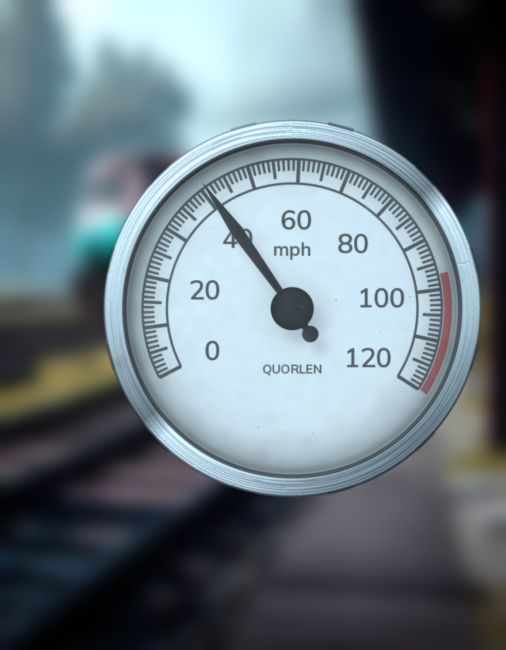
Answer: value=41 unit=mph
